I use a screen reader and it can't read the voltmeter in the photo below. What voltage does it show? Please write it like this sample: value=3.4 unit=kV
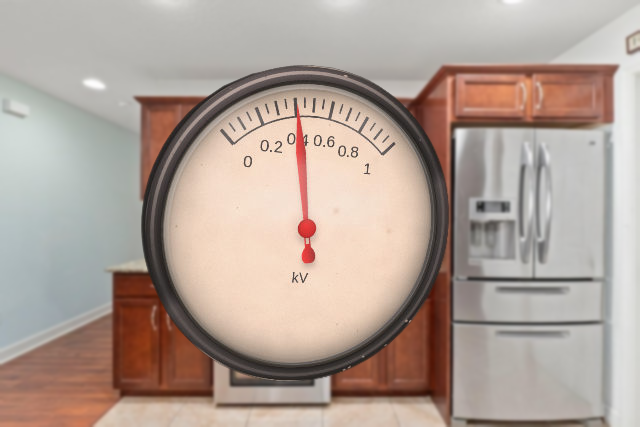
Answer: value=0.4 unit=kV
